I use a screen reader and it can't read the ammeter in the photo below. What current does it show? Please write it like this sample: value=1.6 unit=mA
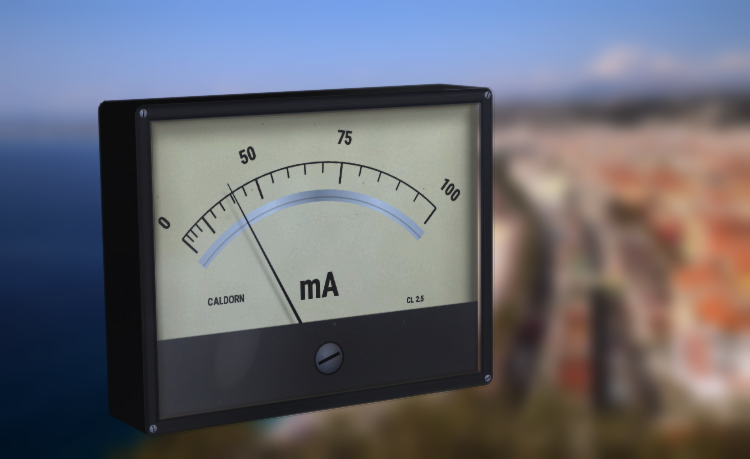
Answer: value=40 unit=mA
